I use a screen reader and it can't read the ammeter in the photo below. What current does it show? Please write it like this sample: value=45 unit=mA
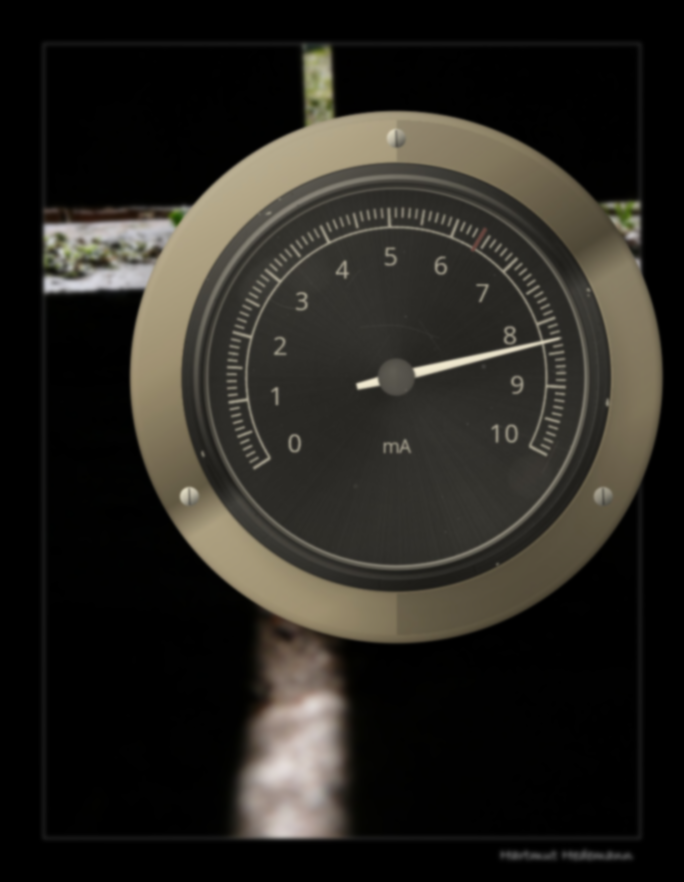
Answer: value=8.3 unit=mA
